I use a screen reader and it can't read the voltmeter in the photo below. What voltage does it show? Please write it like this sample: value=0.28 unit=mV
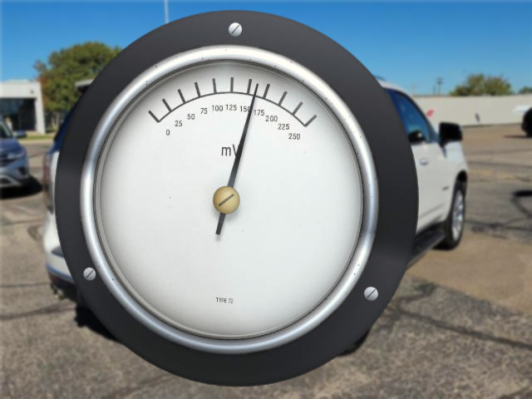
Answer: value=162.5 unit=mV
